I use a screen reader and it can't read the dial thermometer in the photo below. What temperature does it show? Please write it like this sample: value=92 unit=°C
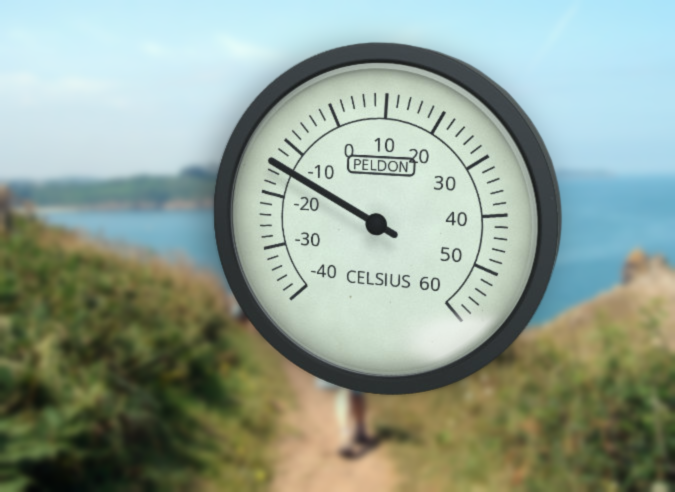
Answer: value=-14 unit=°C
